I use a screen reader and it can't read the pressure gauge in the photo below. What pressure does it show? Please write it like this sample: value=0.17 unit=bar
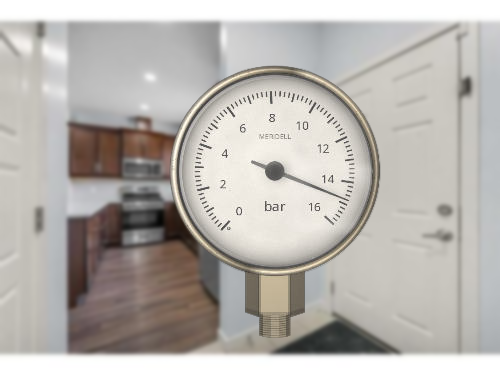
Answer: value=14.8 unit=bar
